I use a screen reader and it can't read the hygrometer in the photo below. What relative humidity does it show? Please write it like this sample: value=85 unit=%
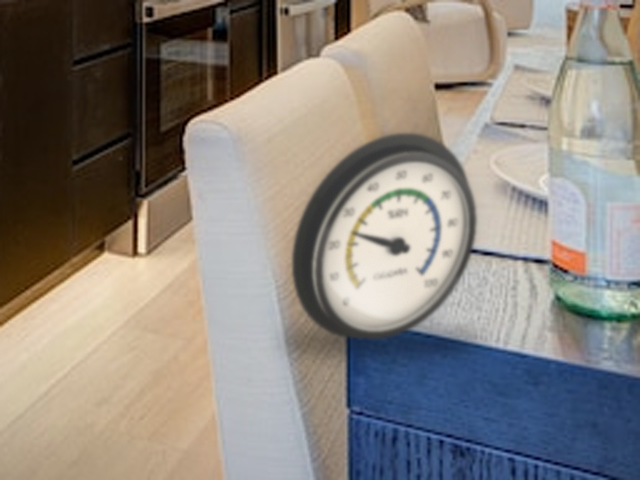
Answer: value=25 unit=%
